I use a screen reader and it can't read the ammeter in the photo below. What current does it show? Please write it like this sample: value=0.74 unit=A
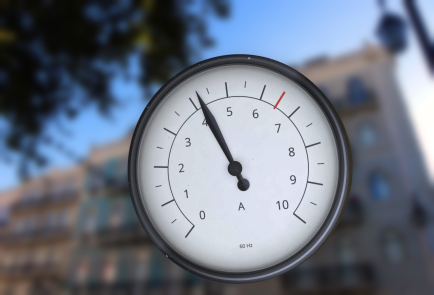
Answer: value=4.25 unit=A
